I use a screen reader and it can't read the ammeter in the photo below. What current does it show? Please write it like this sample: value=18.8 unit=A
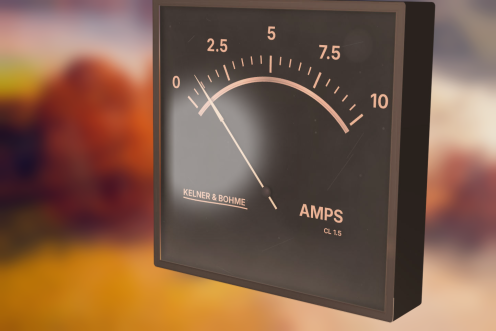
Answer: value=1 unit=A
